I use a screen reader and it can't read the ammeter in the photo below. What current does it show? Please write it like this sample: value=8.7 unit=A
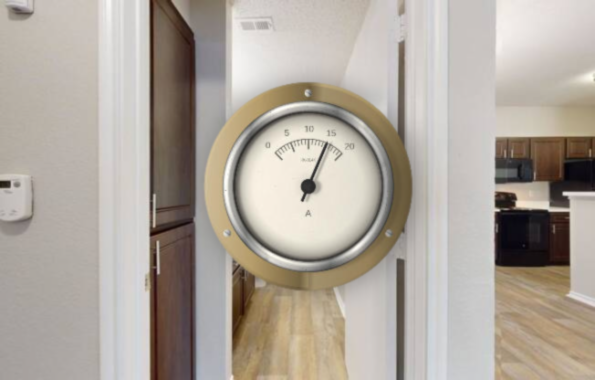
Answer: value=15 unit=A
